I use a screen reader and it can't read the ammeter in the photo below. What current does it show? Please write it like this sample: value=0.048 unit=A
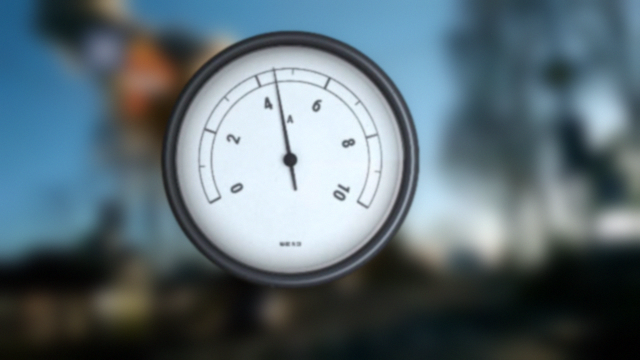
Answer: value=4.5 unit=A
